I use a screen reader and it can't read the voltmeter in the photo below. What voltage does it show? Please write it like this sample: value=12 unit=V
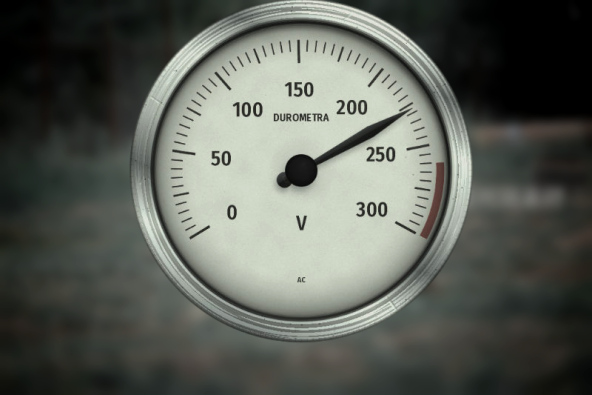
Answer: value=227.5 unit=V
